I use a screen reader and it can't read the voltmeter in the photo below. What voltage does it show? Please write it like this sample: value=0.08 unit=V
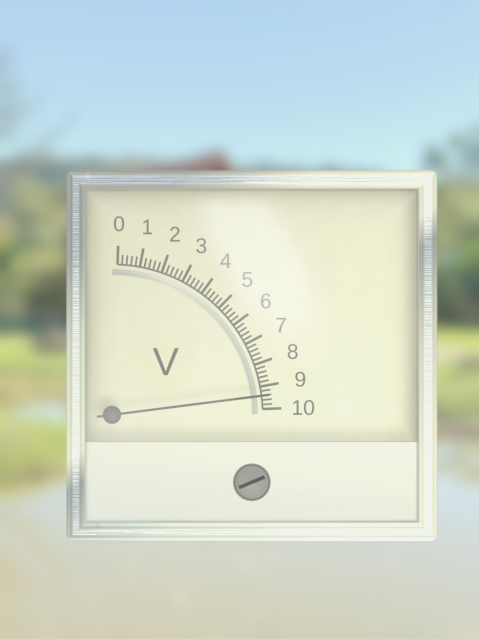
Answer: value=9.4 unit=V
